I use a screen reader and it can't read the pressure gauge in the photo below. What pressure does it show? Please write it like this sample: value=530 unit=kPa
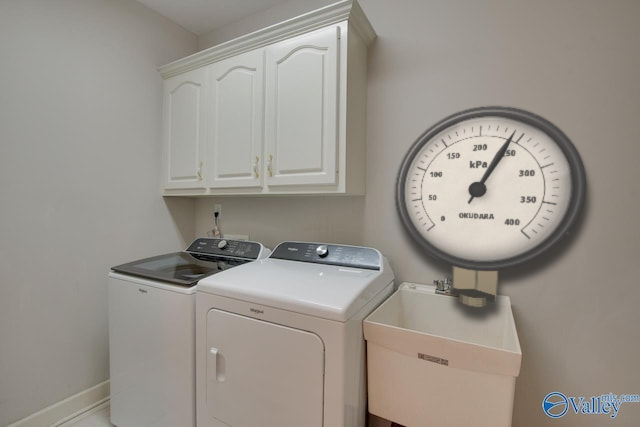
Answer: value=240 unit=kPa
